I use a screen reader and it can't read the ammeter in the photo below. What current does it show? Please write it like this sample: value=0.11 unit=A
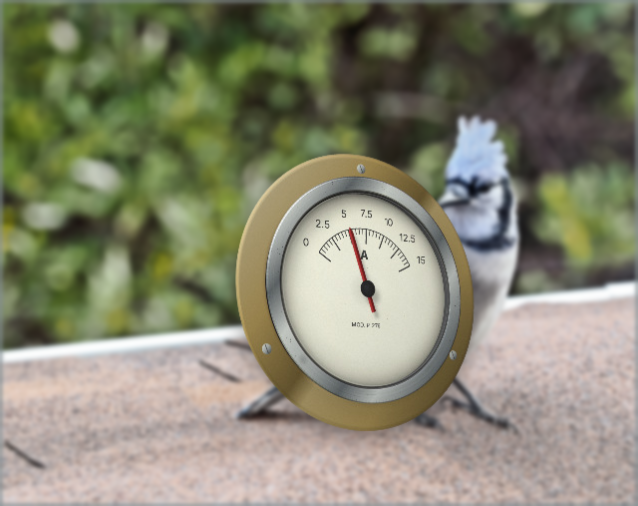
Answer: value=5 unit=A
